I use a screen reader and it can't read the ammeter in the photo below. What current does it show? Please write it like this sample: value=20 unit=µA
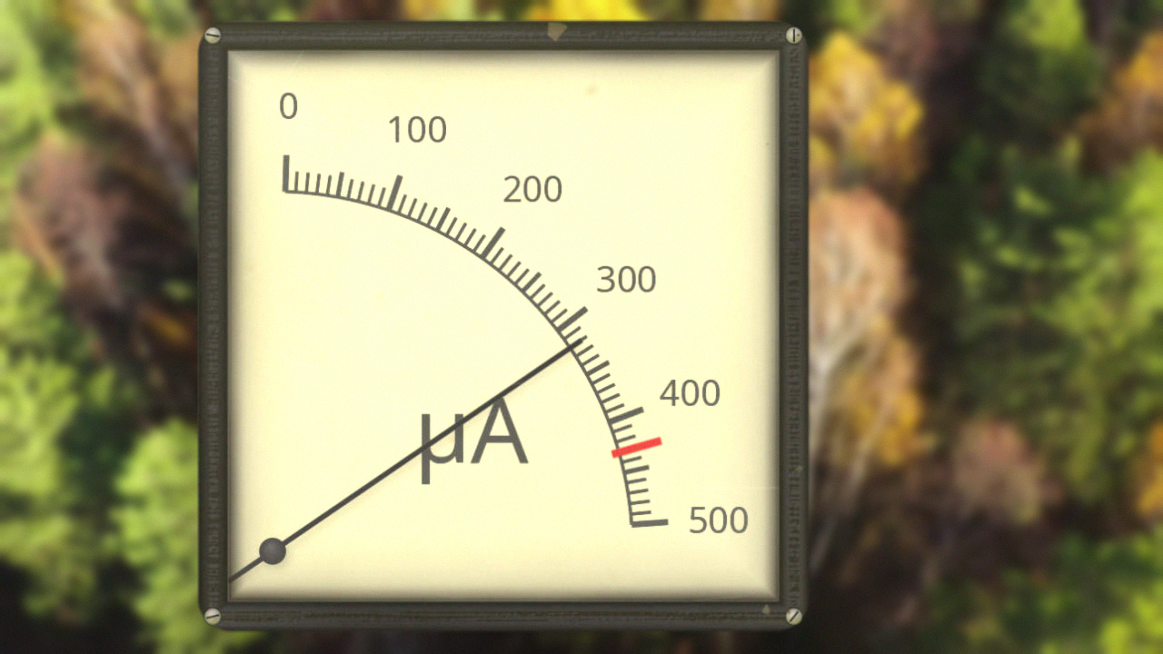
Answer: value=320 unit=µA
